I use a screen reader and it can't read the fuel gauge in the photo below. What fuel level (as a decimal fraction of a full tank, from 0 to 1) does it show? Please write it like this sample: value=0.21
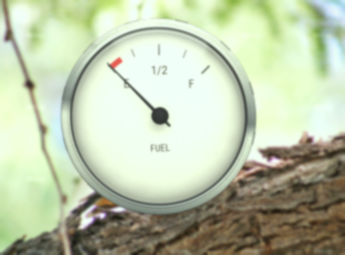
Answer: value=0
